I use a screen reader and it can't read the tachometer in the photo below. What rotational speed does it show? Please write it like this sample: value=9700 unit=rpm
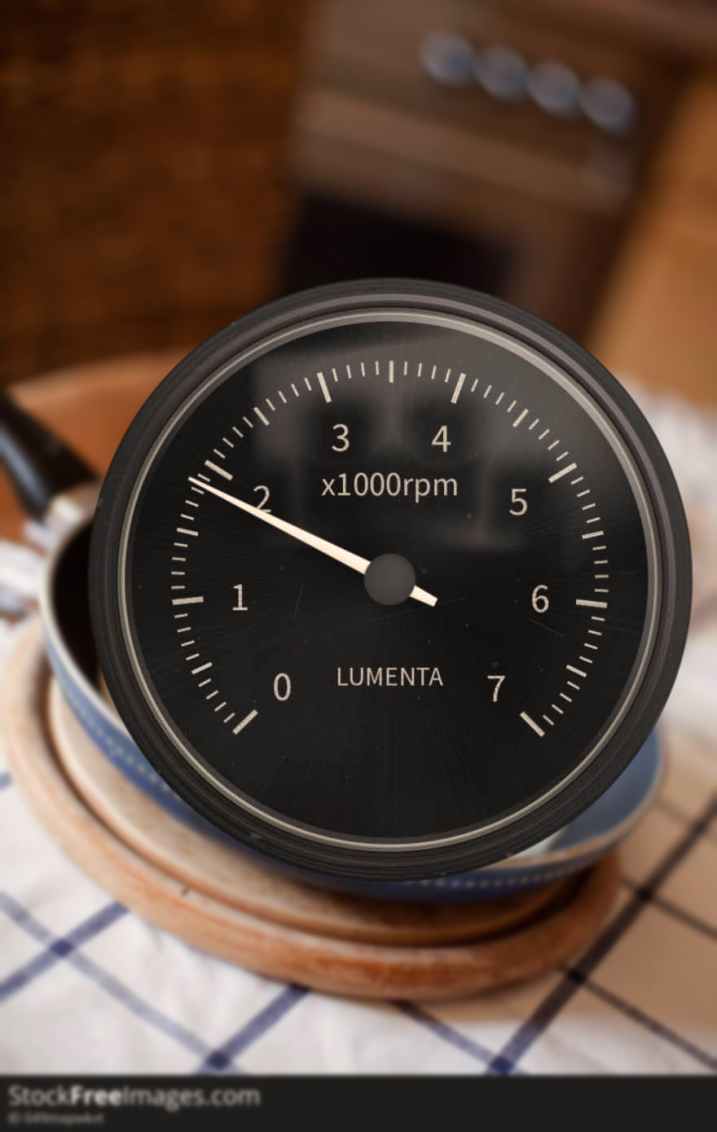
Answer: value=1850 unit=rpm
